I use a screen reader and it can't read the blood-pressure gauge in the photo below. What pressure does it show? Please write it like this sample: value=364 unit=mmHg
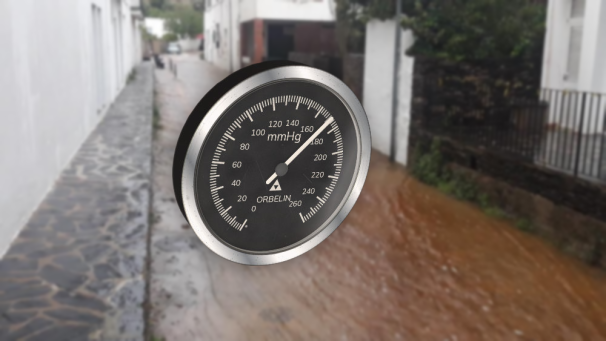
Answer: value=170 unit=mmHg
